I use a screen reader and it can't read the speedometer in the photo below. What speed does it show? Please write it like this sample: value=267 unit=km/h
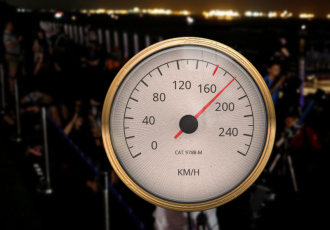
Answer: value=180 unit=km/h
